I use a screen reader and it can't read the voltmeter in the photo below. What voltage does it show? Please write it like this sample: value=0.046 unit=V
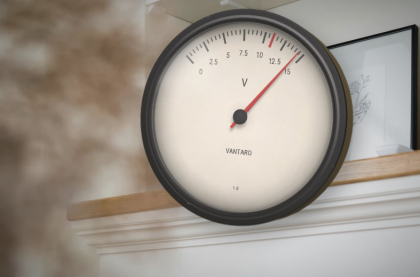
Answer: value=14.5 unit=V
